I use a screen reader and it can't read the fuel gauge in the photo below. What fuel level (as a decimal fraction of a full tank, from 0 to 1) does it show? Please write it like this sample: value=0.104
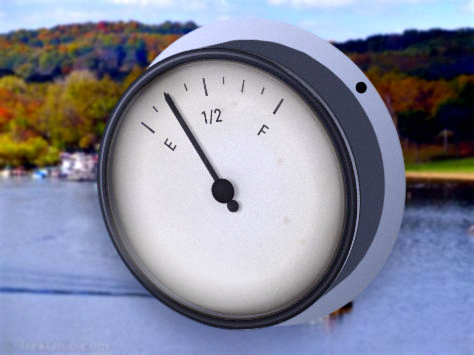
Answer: value=0.25
